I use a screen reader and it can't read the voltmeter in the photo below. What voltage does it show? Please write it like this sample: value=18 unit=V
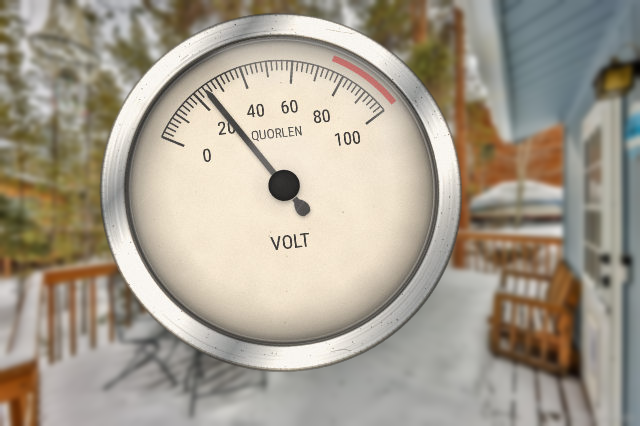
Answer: value=24 unit=V
